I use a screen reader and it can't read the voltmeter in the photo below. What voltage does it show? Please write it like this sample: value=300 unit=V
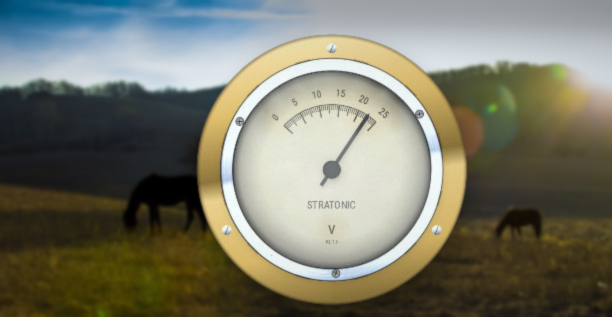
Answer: value=22.5 unit=V
